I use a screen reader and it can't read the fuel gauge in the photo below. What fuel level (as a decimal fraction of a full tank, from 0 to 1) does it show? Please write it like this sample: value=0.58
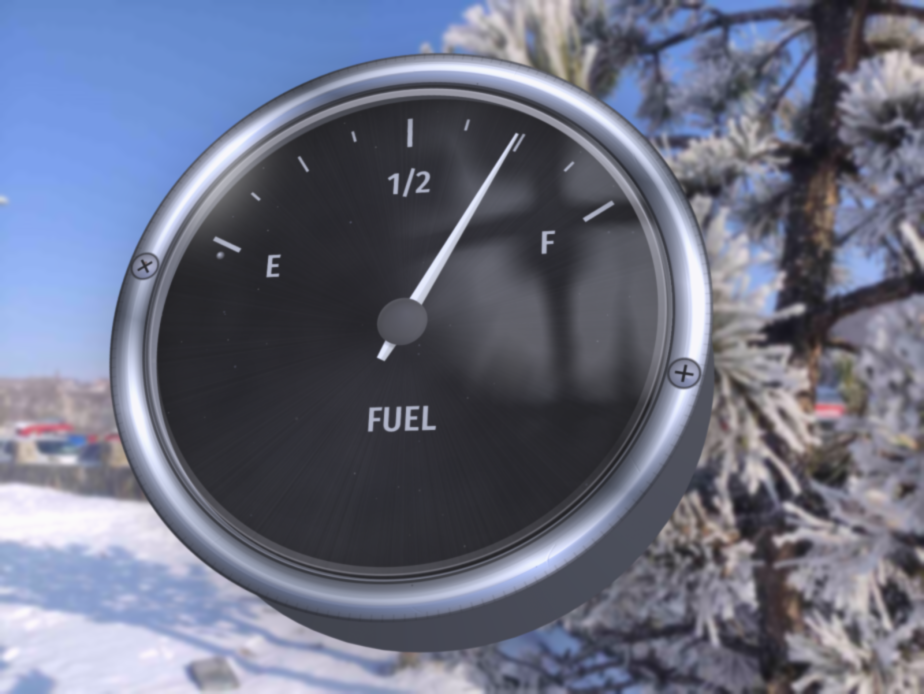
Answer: value=0.75
